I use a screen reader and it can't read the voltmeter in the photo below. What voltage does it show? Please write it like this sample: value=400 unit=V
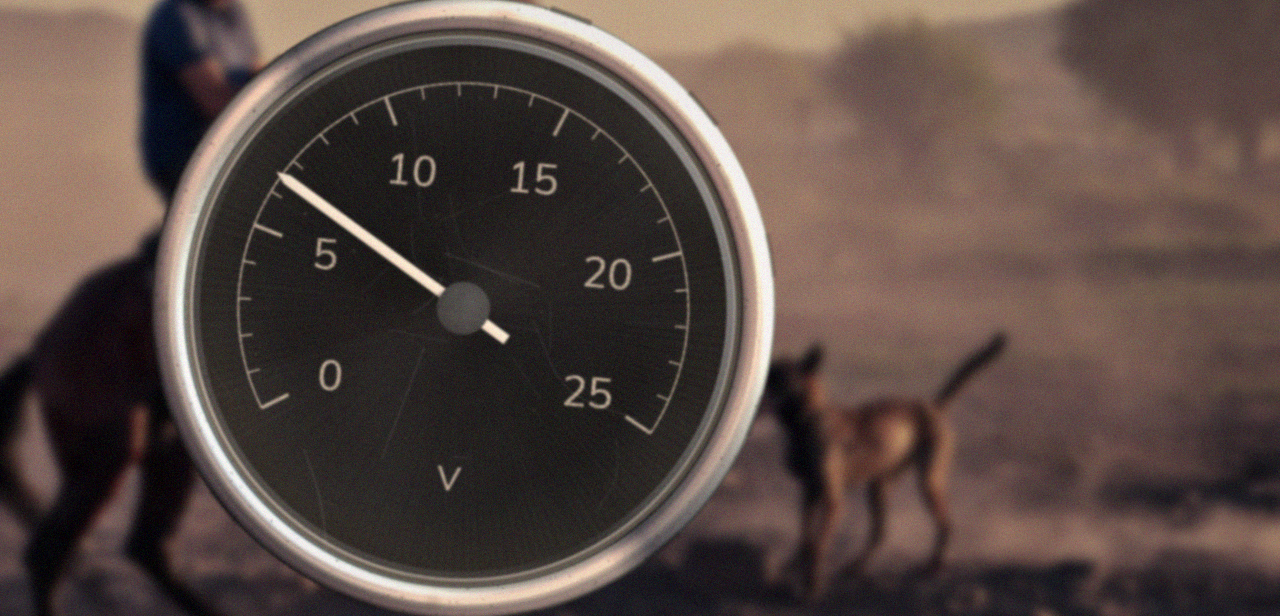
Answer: value=6.5 unit=V
